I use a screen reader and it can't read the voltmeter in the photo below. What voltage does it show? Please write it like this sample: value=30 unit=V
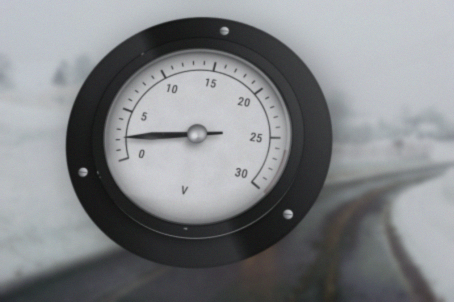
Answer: value=2 unit=V
